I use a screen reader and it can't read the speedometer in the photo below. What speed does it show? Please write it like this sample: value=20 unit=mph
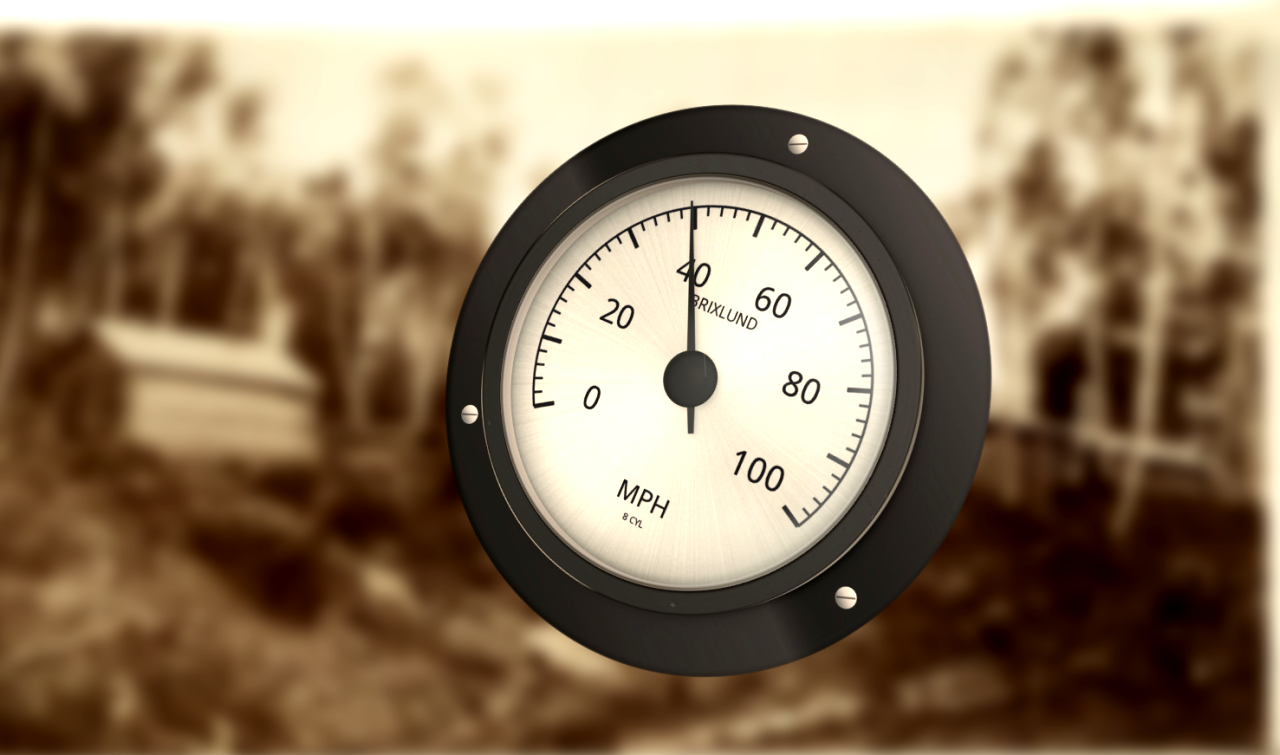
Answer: value=40 unit=mph
